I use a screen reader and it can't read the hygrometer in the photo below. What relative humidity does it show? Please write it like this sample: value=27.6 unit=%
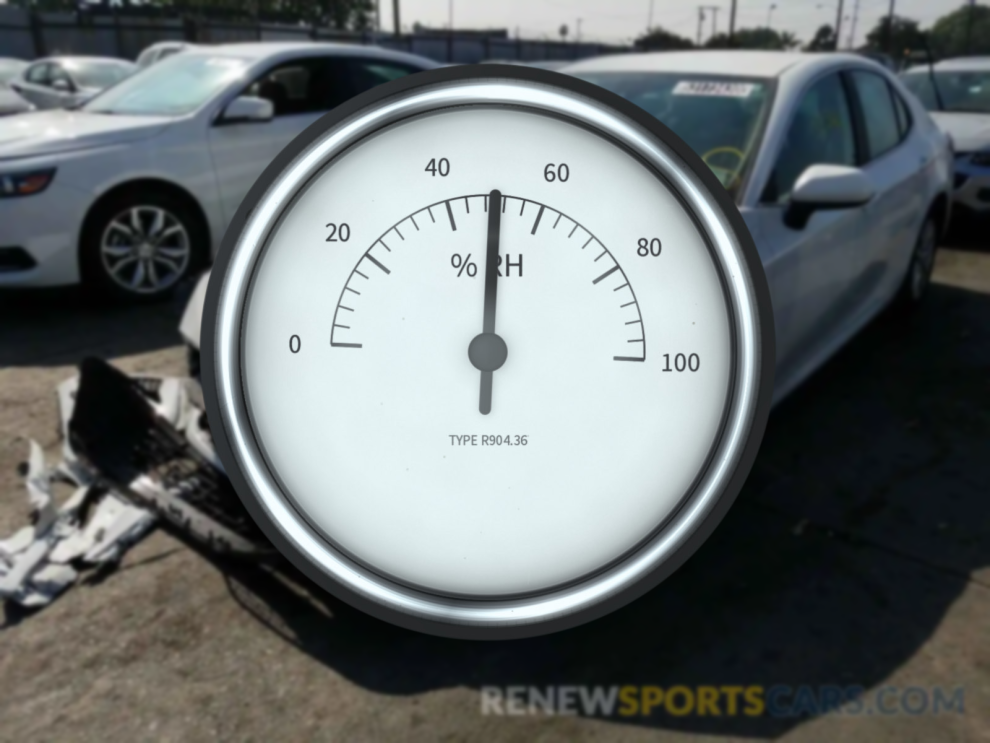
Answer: value=50 unit=%
